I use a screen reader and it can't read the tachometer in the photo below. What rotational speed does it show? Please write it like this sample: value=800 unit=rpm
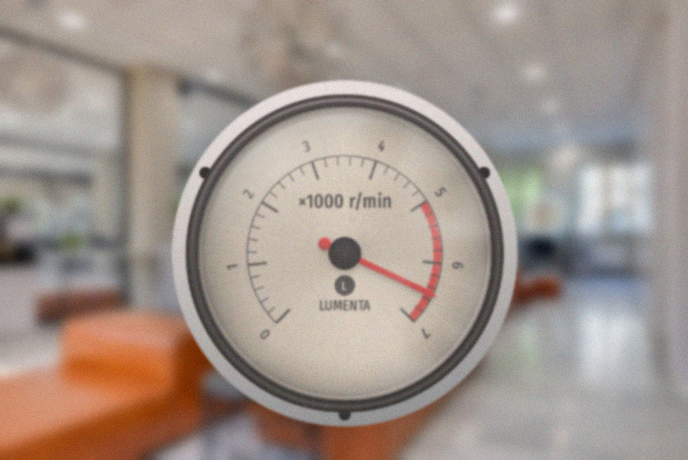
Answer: value=6500 unit=rpm
